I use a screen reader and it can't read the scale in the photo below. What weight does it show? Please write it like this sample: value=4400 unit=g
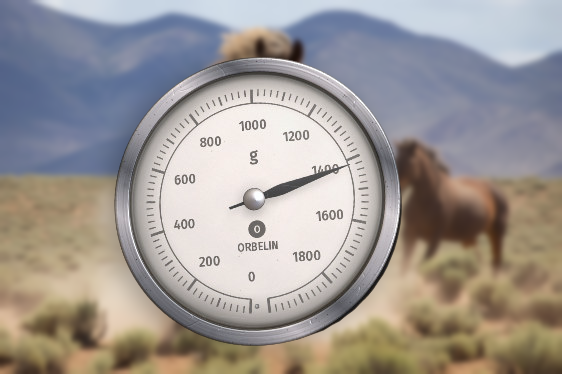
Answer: value=1420 unit=g
